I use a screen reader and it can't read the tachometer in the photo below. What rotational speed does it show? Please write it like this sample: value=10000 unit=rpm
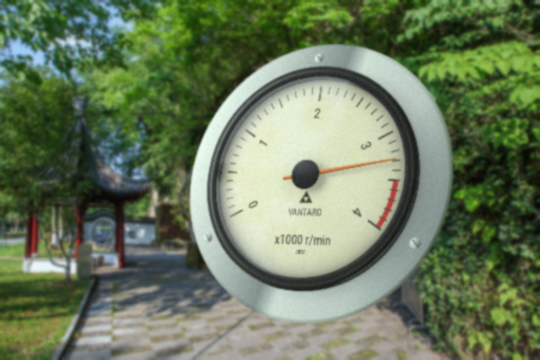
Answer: value=3300 unit=rpm
